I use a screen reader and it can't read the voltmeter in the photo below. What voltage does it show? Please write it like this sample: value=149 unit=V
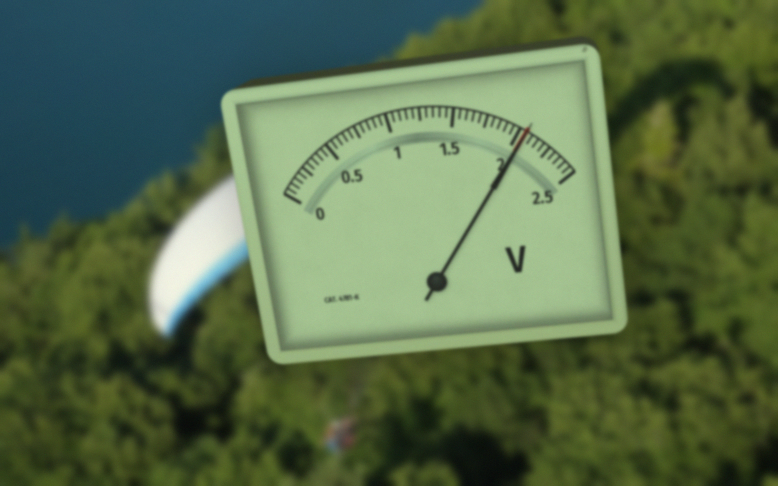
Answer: value=2.05 unit=V
